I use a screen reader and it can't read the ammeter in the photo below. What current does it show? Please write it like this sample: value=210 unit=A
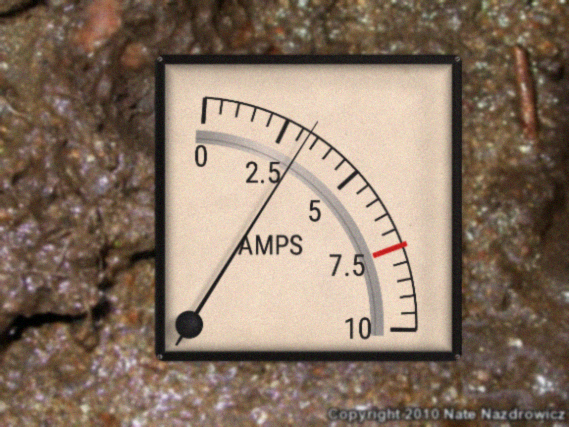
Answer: value=3.25 unit=A
